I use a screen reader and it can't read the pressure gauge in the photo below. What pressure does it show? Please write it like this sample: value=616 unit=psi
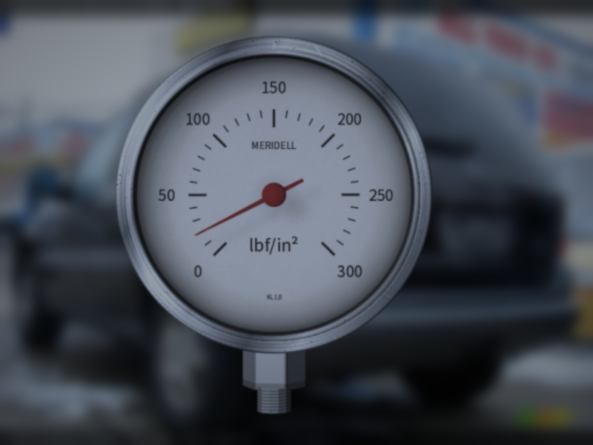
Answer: value=20 unit=psi
